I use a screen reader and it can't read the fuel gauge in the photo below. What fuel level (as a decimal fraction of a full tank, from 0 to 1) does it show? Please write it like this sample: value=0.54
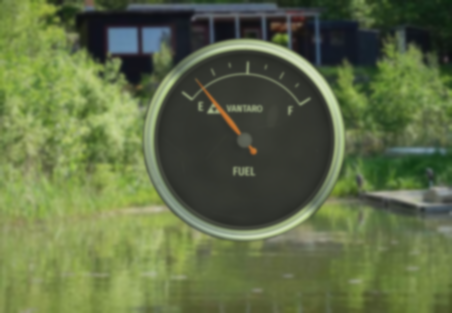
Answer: value=0.125
